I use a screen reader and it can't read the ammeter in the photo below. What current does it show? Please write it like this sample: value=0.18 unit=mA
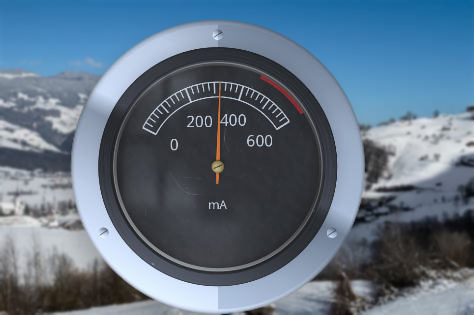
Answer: value=320 unit=mA
